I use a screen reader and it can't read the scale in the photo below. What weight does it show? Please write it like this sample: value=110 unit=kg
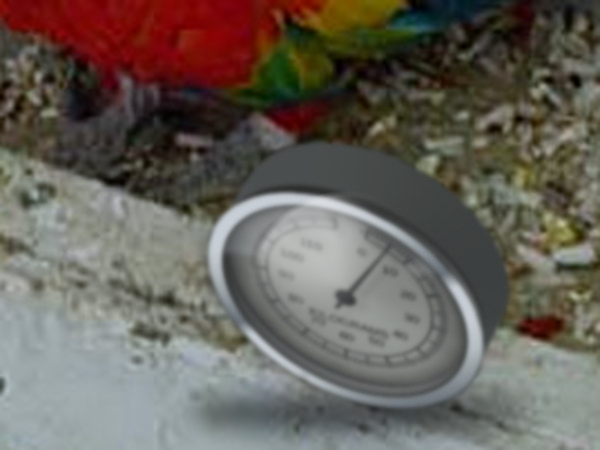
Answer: value=5 unit=kg
